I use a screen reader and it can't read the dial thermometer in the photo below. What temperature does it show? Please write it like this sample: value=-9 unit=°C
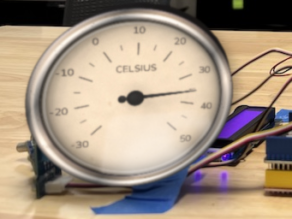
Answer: value=35 unit=°C
